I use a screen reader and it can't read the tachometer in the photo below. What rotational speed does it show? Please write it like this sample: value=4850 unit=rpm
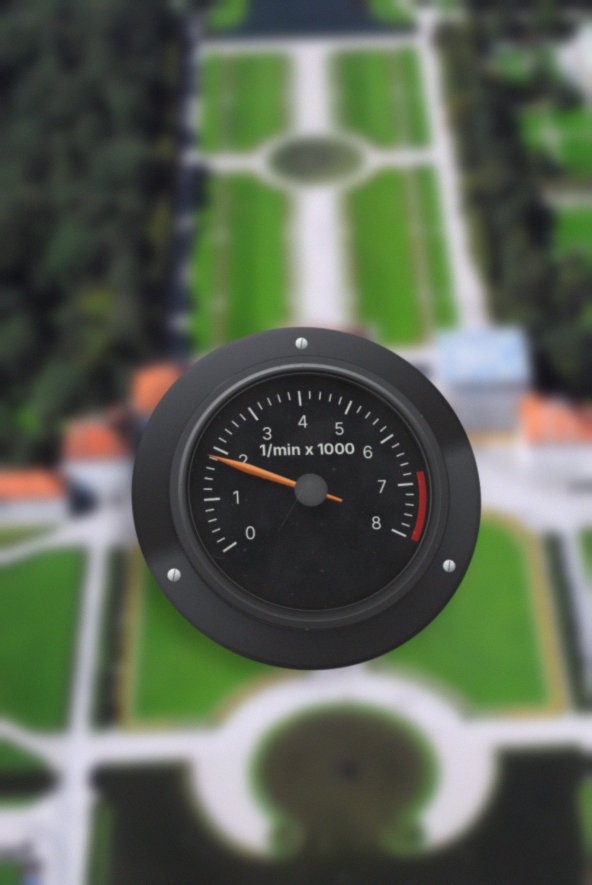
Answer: value=1800 unit=rpm
